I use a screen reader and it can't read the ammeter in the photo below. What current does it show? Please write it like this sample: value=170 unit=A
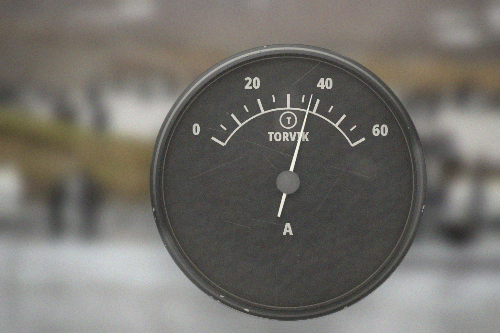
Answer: value=37.5 unit=A
